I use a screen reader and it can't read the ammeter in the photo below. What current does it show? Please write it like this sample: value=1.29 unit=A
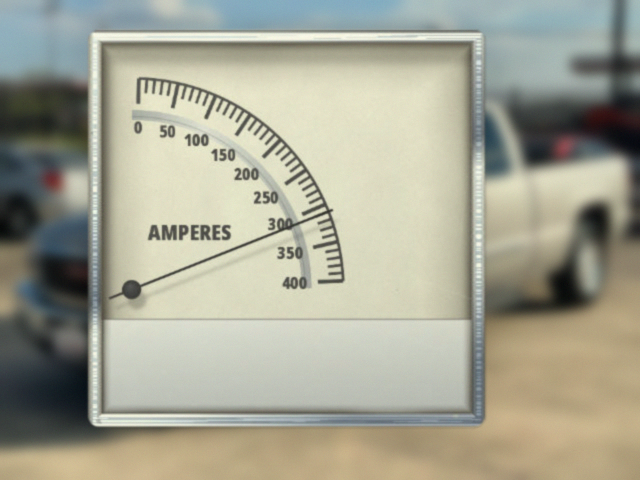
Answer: value=310 unit=A
